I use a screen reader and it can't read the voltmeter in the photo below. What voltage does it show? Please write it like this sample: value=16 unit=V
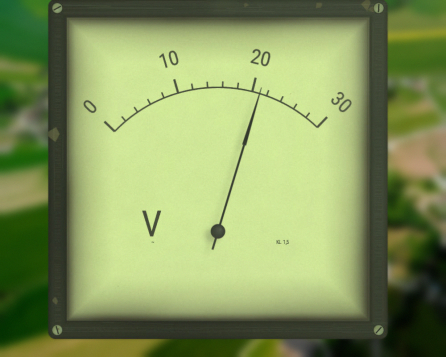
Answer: value=21 unit=V
